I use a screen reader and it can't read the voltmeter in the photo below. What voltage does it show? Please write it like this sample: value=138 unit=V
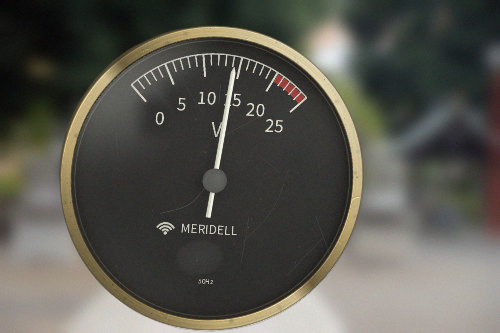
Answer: value=14 unit=V
